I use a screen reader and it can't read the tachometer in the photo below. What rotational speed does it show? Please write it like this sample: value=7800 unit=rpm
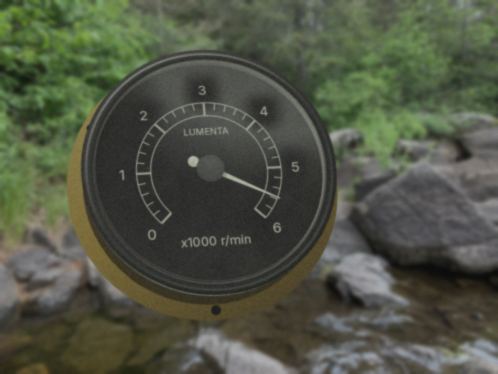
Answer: value=5600 unit=rpm
